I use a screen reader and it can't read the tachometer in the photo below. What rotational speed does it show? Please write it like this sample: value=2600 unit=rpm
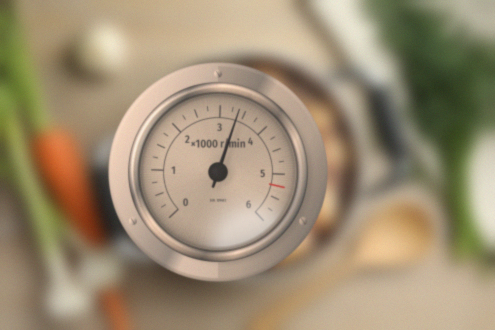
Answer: value=3375 unit=rpm
